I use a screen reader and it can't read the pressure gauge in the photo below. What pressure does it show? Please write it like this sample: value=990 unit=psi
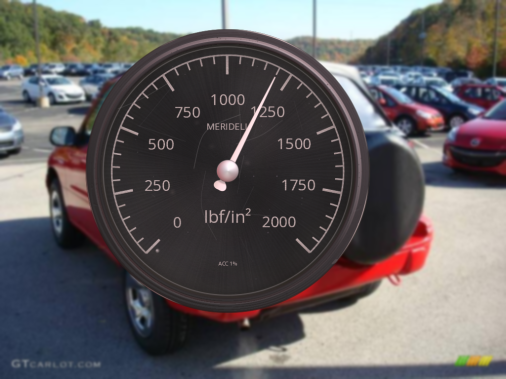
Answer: value=1200 unit=psi
